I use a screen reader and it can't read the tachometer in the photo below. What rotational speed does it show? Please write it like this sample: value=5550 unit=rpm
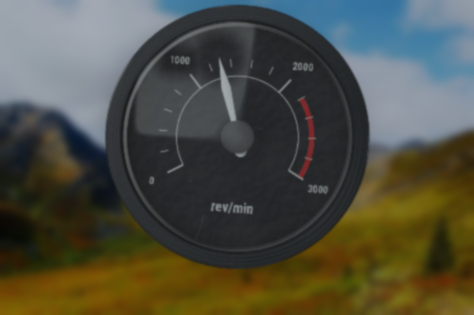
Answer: value=1300 unit=rpm
